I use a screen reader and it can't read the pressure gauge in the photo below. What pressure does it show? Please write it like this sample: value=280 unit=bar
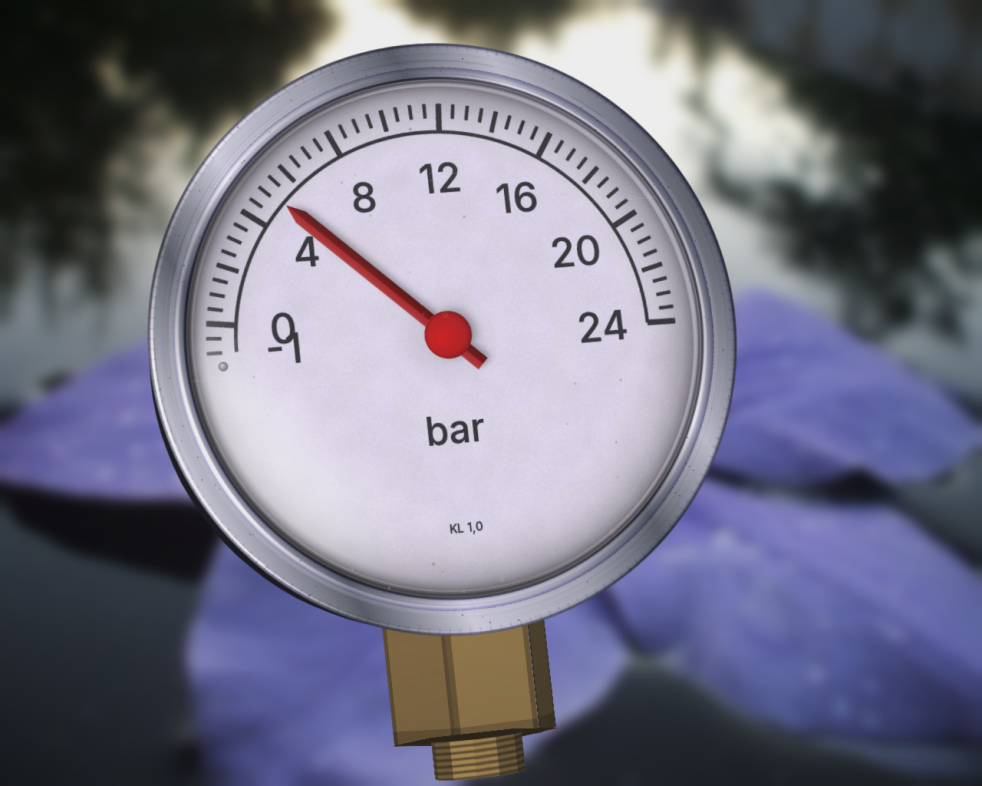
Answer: value=5 unit=bar
